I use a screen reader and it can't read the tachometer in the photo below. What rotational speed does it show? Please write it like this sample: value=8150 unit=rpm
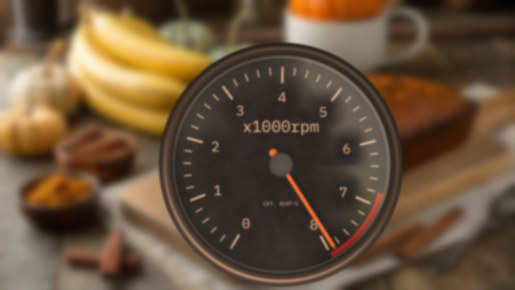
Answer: value=7900 unit=rpm
